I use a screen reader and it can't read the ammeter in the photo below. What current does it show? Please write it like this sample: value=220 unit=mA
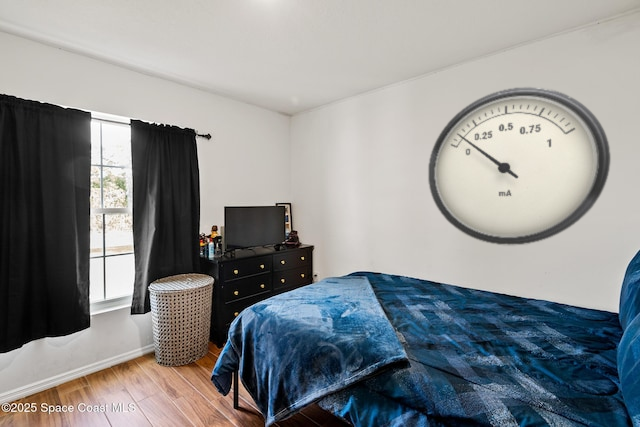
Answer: value=0.1 unit=mA
